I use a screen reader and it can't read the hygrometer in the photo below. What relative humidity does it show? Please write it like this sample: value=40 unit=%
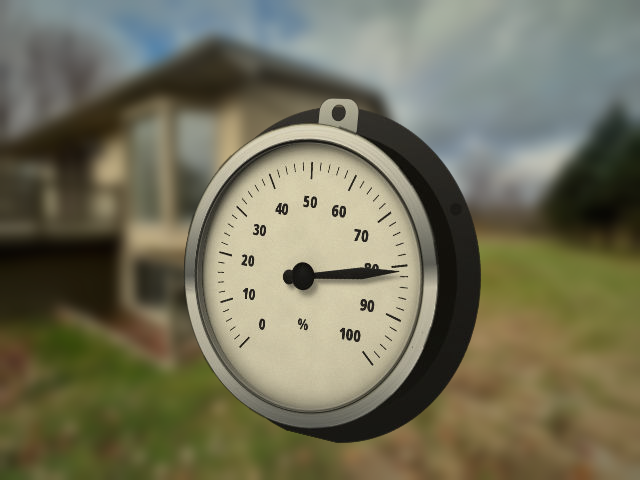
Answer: value=81 unit=%
